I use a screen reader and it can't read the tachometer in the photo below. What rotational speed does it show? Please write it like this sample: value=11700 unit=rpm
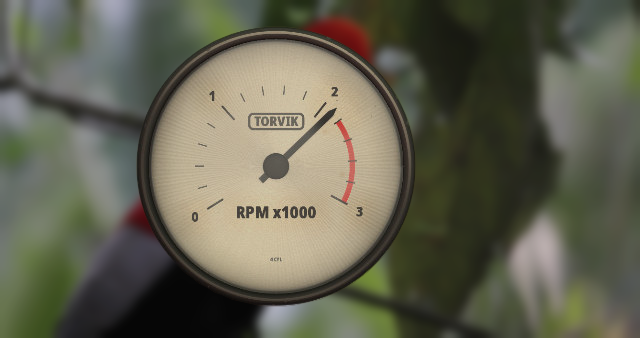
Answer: value=2100 unit=rpm
